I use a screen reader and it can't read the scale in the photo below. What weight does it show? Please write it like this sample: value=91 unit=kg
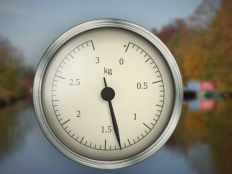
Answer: value=1.35 unit=kg
